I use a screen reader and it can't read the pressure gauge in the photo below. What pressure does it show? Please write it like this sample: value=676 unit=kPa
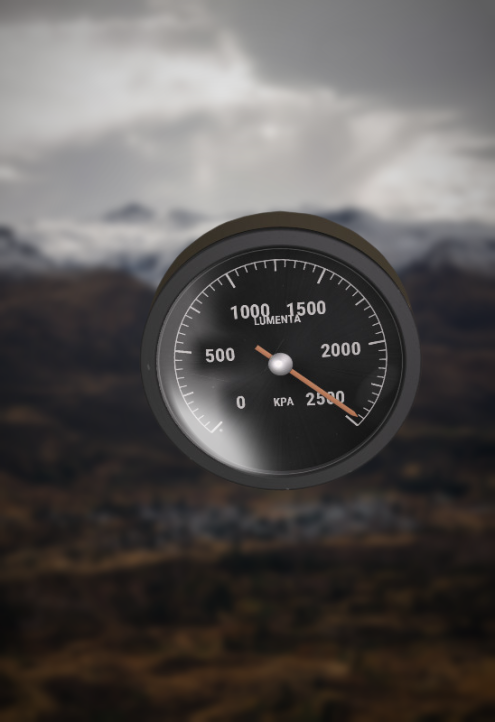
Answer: value=2450 unit=kPa
